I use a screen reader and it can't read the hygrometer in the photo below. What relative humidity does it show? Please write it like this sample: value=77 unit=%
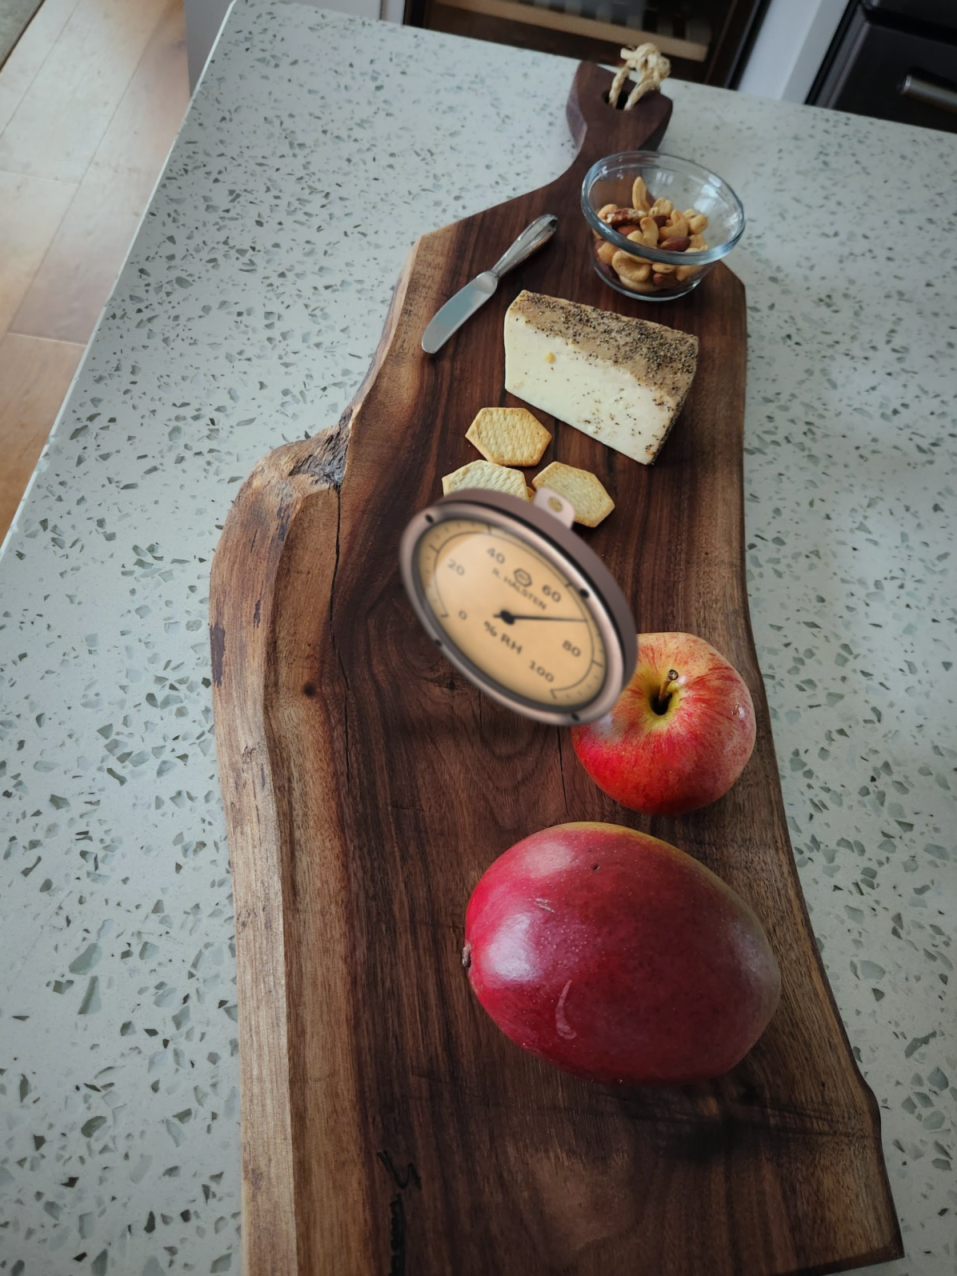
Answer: value=68 unit=%
